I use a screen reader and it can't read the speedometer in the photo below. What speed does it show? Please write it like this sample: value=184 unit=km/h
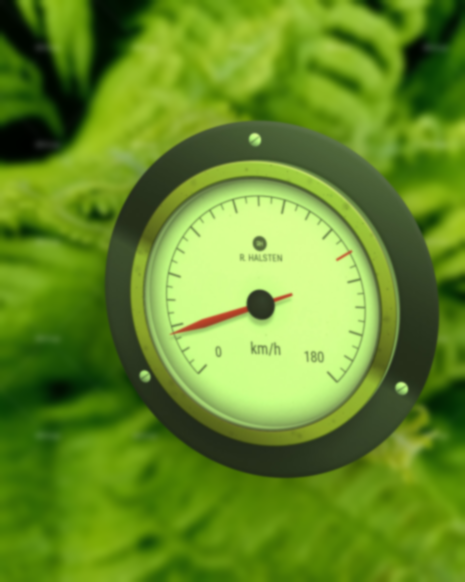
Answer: value=17.5 unit=km/h
